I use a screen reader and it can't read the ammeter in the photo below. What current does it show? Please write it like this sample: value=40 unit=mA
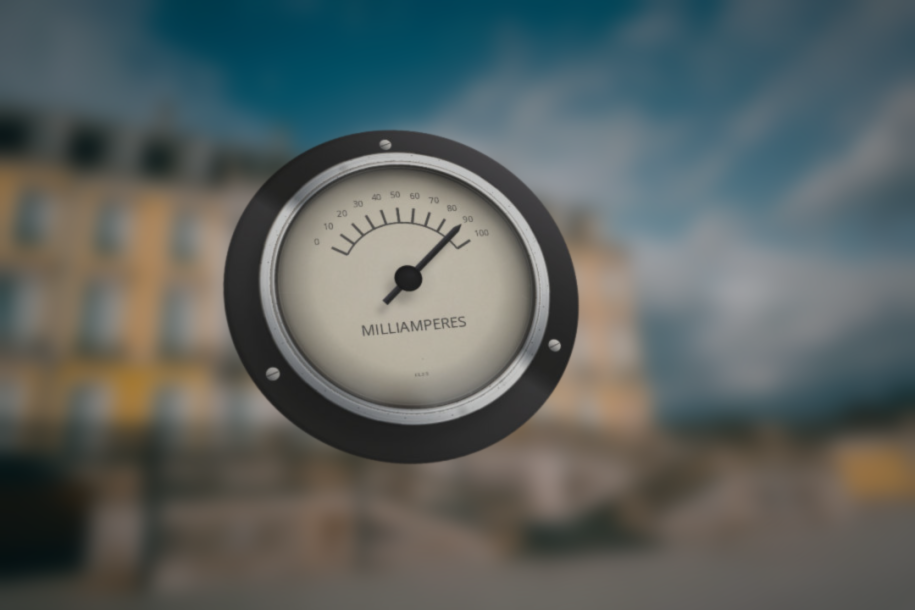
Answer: value=90 unit=mA
